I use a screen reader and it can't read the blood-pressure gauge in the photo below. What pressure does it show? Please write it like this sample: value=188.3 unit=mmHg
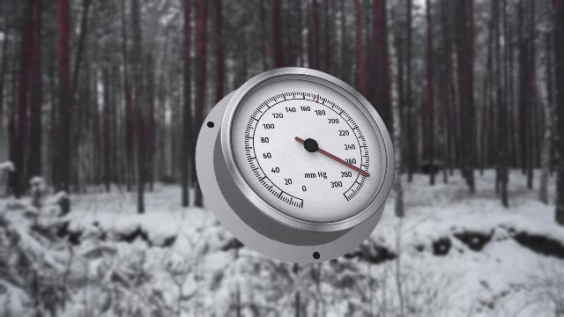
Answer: value=270 unit=mmHg
